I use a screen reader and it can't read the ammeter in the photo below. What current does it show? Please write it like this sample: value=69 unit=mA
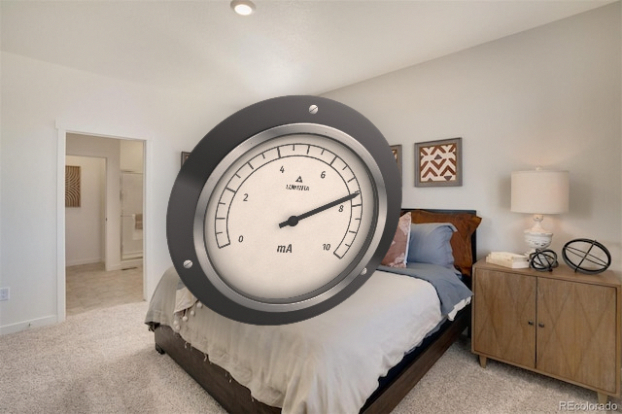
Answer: value=7.5 unit=mA
